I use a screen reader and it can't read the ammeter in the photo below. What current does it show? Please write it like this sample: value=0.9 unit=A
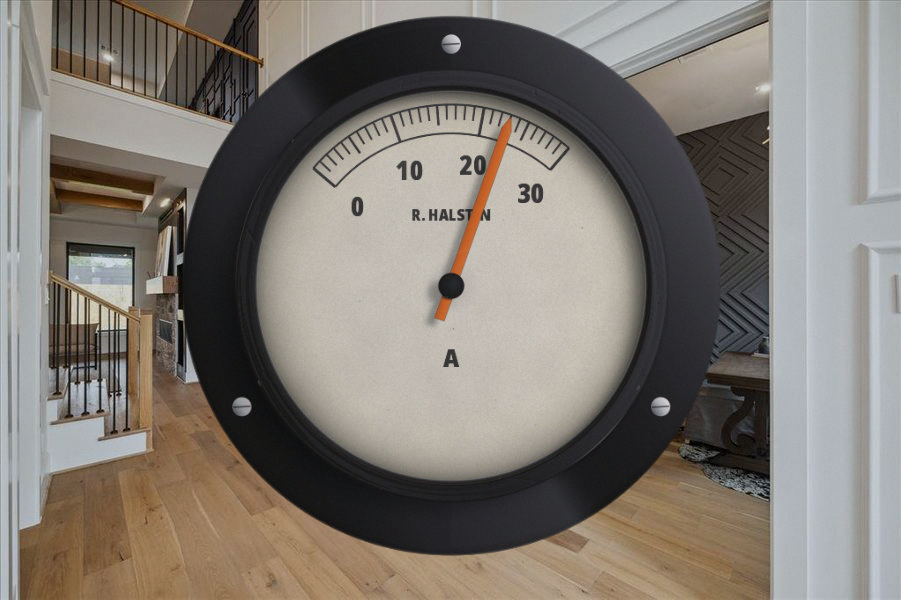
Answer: value=23 unit=A
